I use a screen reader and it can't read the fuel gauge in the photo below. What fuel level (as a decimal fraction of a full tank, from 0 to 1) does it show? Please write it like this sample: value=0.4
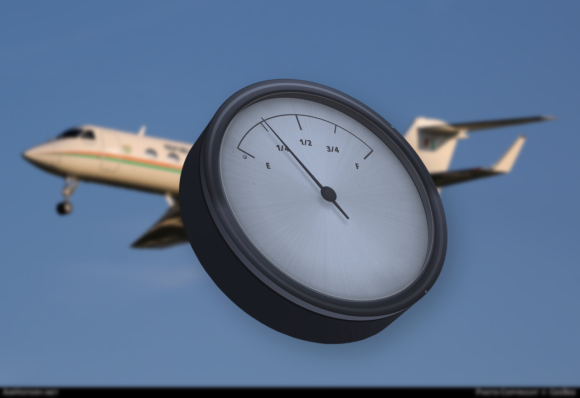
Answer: value=0.25
